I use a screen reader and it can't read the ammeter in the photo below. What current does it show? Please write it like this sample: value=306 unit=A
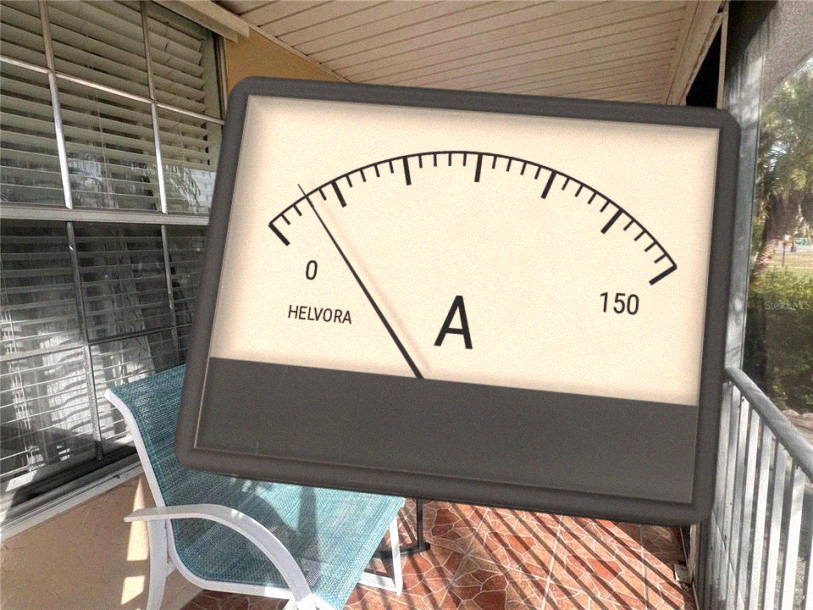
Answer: value=15 unit=A
